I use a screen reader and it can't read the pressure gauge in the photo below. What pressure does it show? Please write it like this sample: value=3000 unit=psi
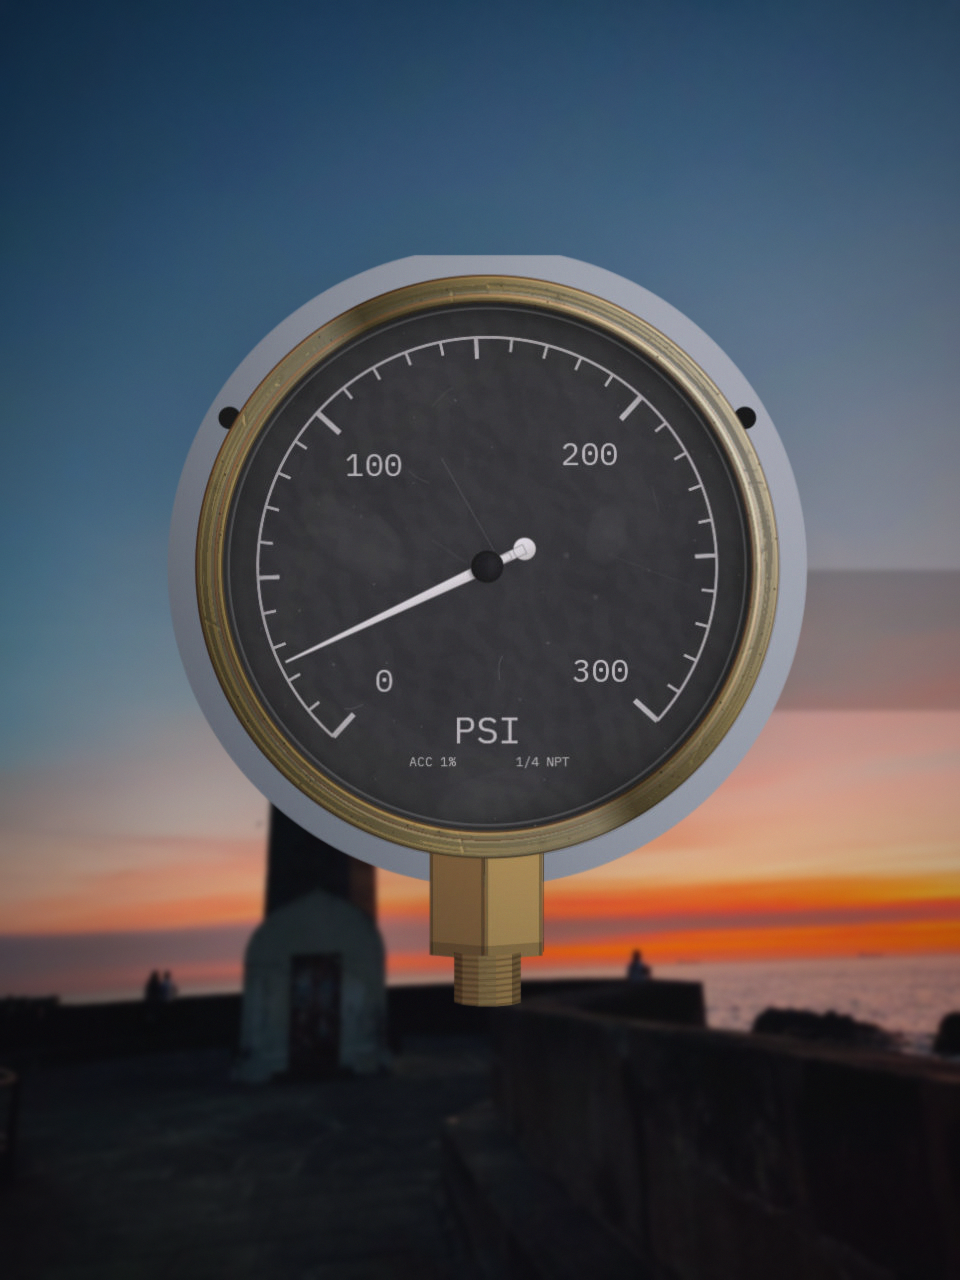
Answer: value=25 unit=psi
